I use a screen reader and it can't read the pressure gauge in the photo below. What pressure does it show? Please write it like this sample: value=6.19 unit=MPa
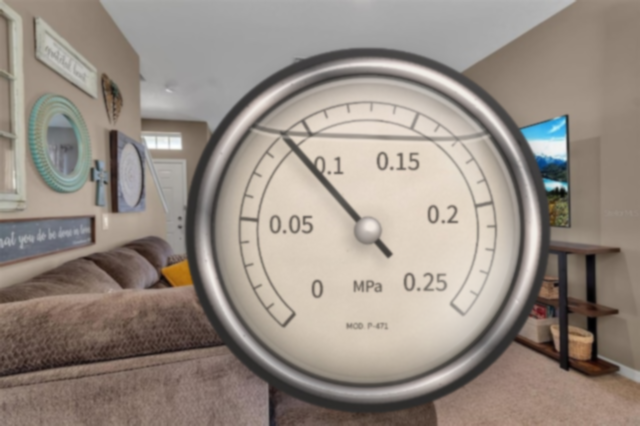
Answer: value=0.09 unit=MPa
